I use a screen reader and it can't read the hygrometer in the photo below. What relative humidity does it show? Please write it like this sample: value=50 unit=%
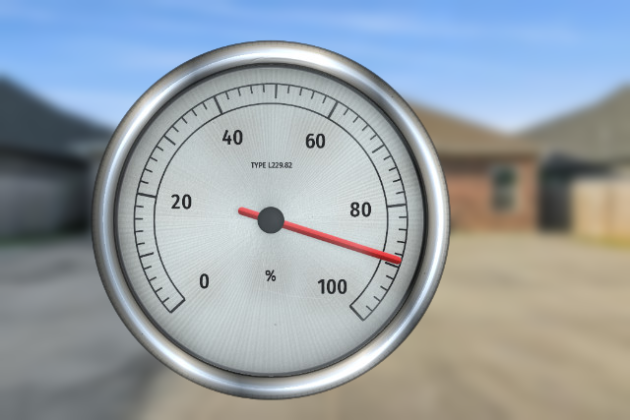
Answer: value=89 unit=%
